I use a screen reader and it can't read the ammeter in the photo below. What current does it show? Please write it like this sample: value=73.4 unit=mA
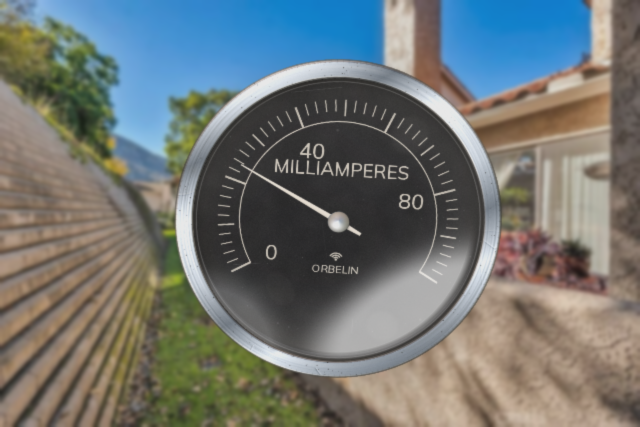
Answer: value=24 unit=mA
